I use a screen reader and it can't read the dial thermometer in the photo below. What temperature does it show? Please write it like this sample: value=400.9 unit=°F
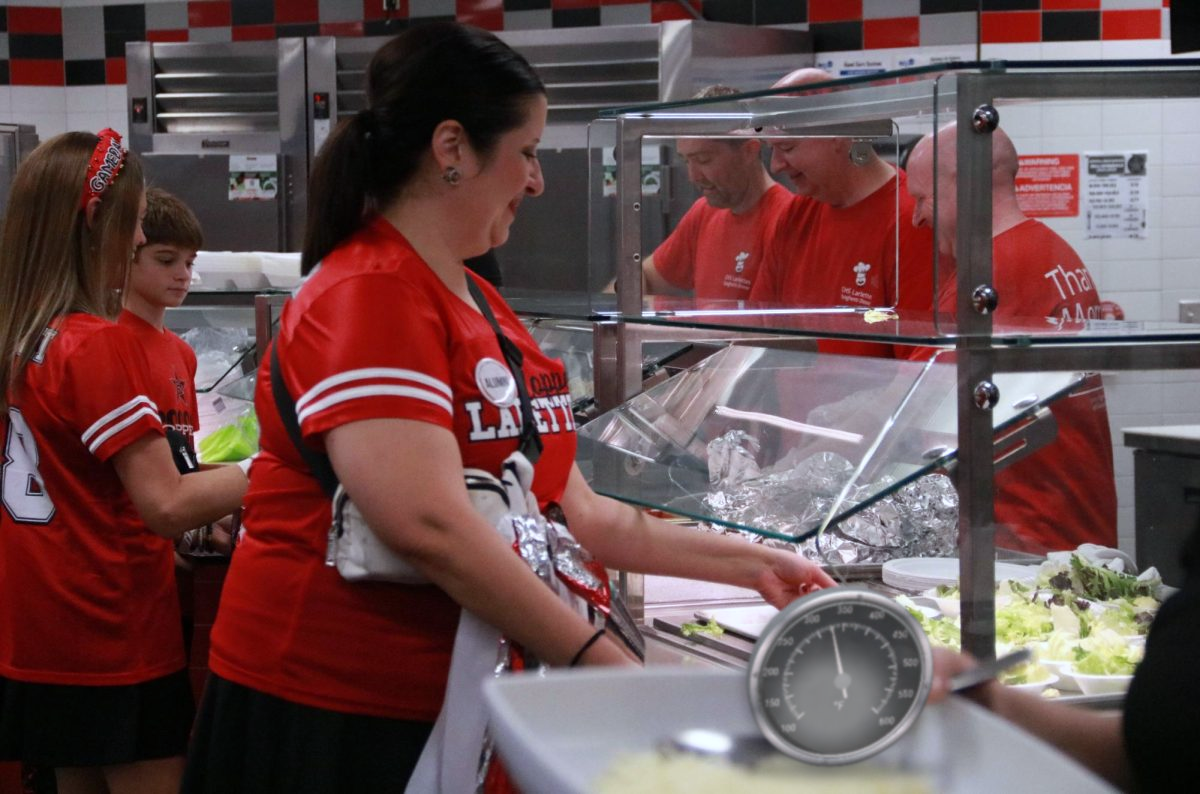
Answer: value=325 unit=°F
